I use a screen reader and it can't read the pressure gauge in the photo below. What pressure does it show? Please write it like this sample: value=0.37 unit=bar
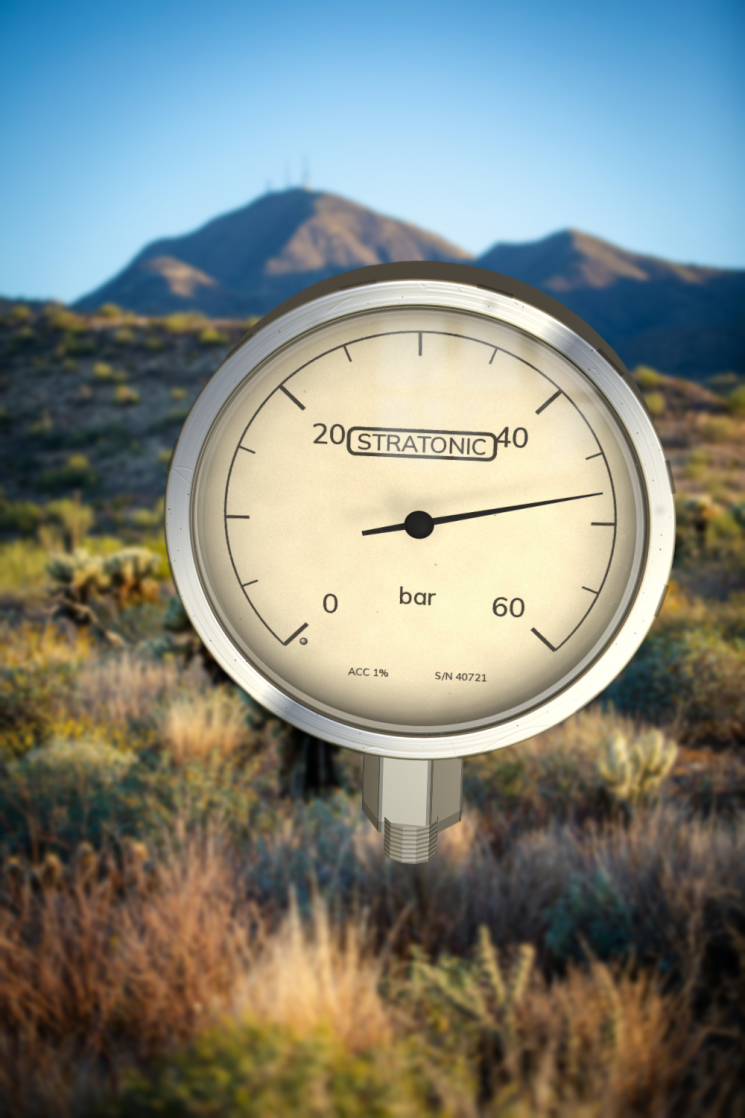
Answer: value=47.5 unit=bar
